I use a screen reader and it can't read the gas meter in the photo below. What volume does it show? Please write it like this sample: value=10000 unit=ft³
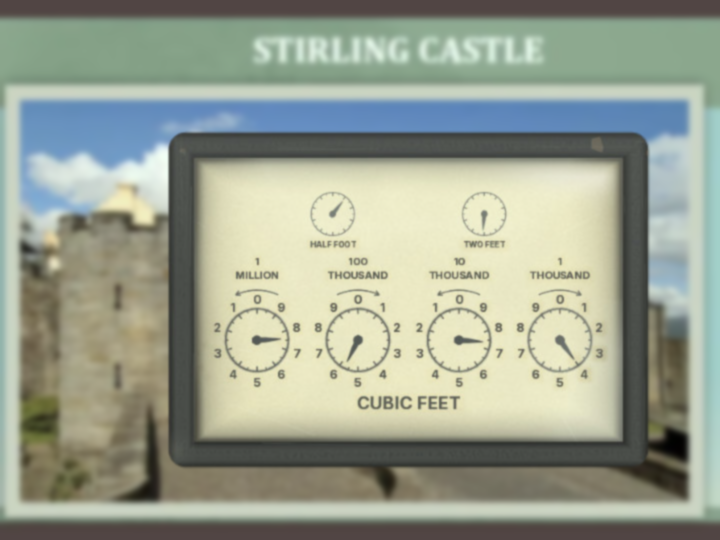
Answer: value=757400 unit=ft³
